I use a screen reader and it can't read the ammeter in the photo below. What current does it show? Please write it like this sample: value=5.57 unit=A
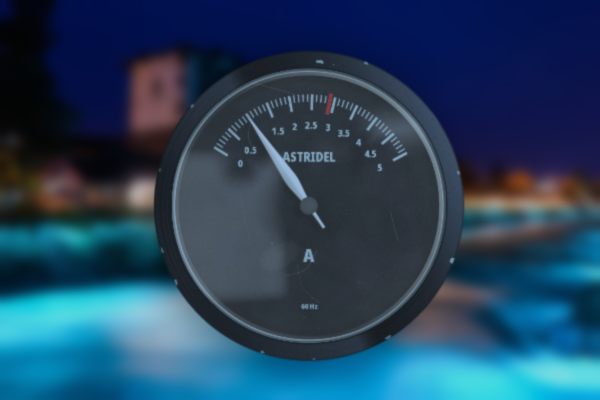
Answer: value=1 unit=A
